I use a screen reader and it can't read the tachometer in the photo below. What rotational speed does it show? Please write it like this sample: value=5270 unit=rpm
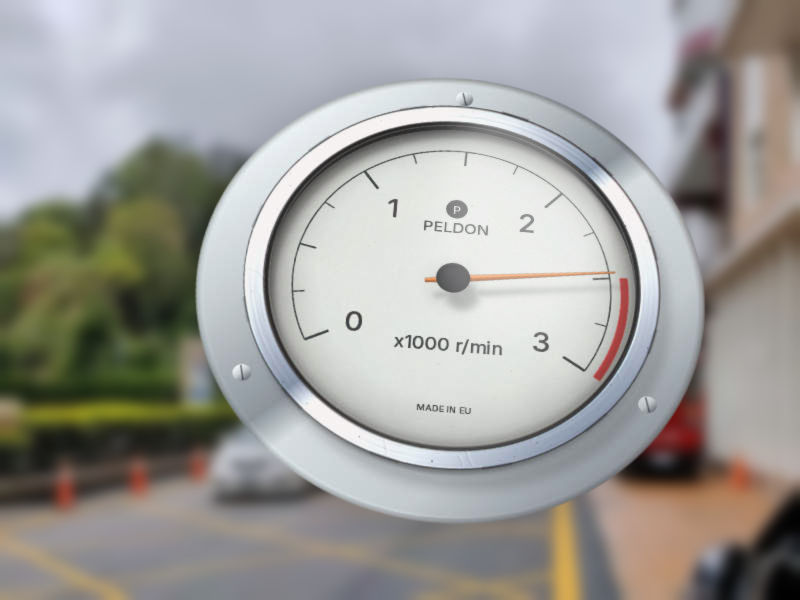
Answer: value=2500 unit=rpm
